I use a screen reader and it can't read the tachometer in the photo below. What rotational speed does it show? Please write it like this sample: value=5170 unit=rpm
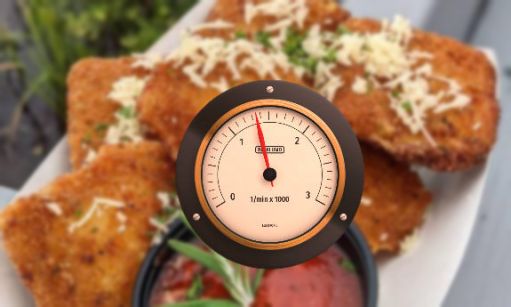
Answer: value=1350 unit=rpm
